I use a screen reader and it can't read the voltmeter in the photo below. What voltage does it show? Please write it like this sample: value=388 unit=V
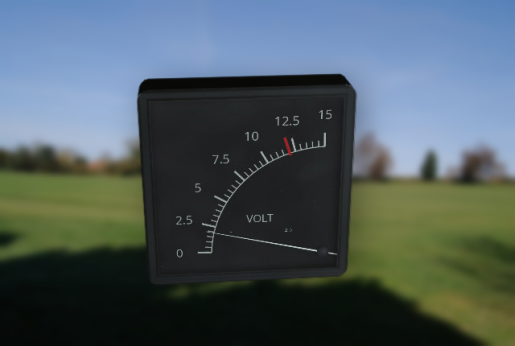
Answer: value=2 unit=V
